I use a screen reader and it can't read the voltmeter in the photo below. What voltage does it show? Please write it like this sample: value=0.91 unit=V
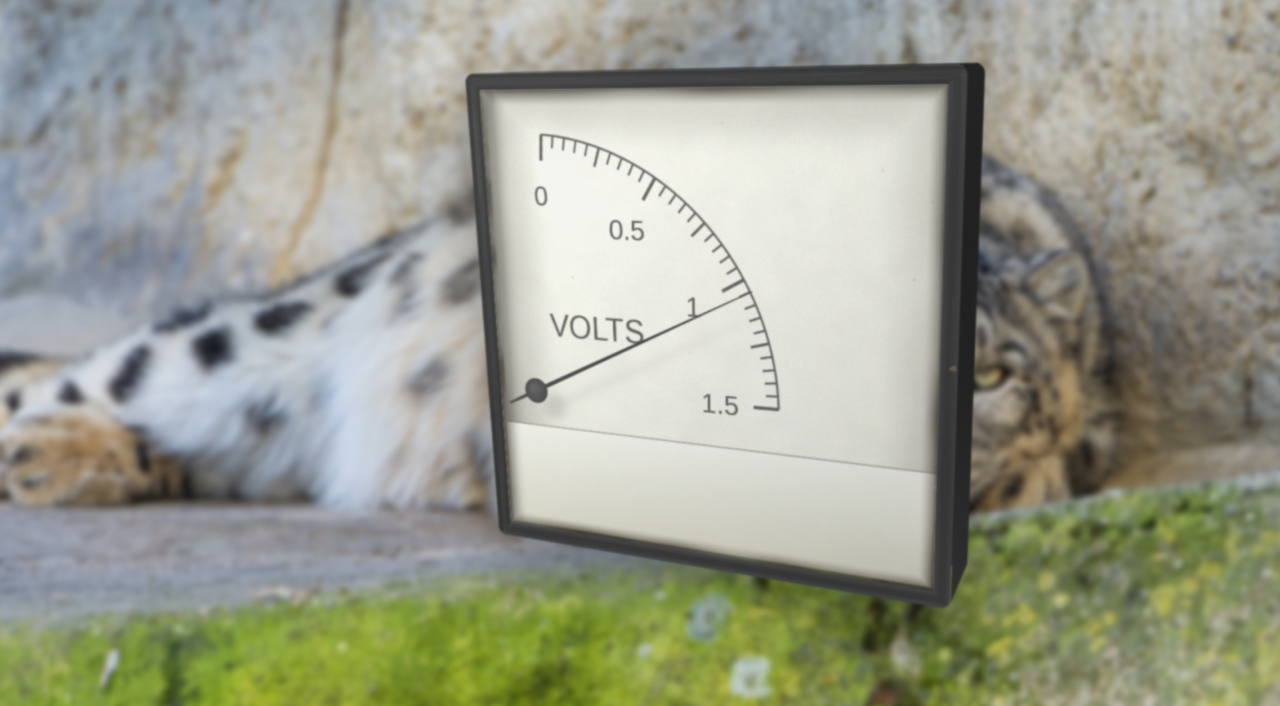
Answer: value=1.05 unit=V
